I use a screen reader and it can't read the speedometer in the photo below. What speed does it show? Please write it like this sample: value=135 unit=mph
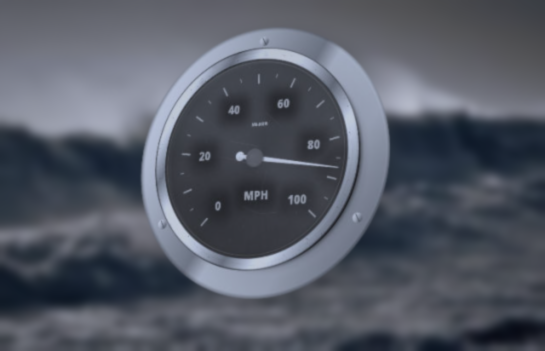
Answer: value=87.5 unit=mph
